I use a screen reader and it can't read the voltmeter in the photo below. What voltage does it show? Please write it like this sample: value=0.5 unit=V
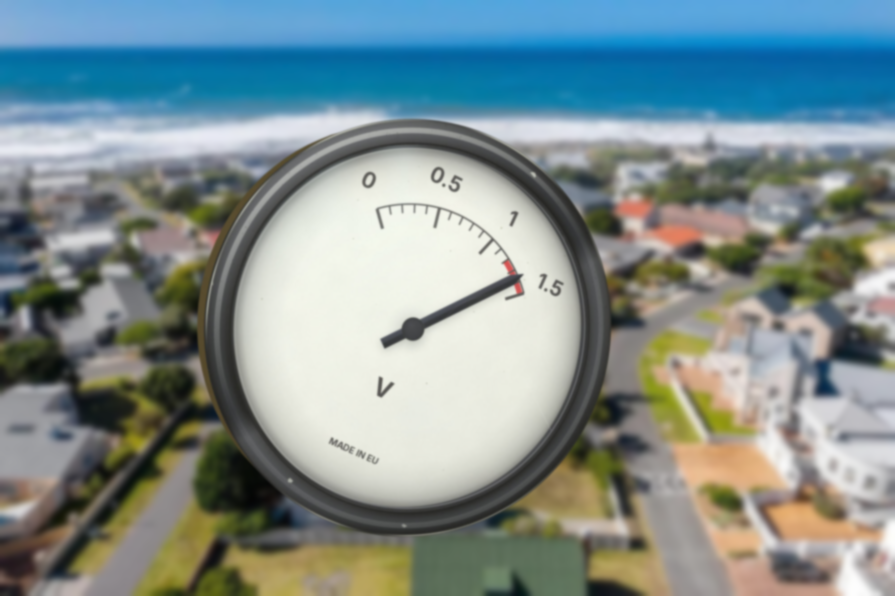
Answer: value=1.35 unit=V
